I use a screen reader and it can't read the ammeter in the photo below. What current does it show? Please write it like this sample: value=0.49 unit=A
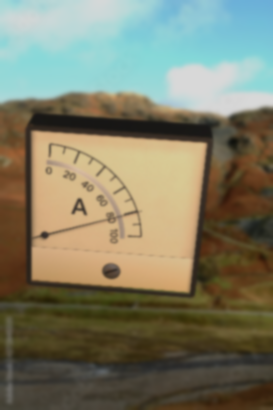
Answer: value=80 unit=A
